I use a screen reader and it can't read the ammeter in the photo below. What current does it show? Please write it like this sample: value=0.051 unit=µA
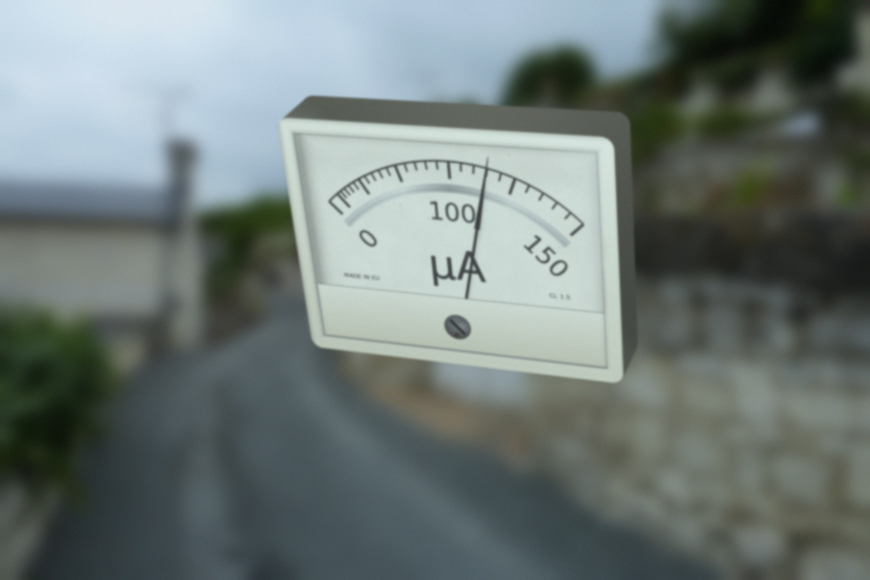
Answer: value=115 unit=µA
